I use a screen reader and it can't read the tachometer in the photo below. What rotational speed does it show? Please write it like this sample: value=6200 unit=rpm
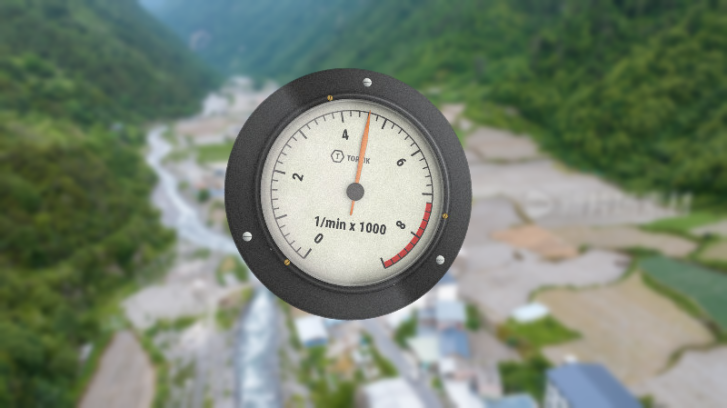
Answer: value=4600 unit=rpm
